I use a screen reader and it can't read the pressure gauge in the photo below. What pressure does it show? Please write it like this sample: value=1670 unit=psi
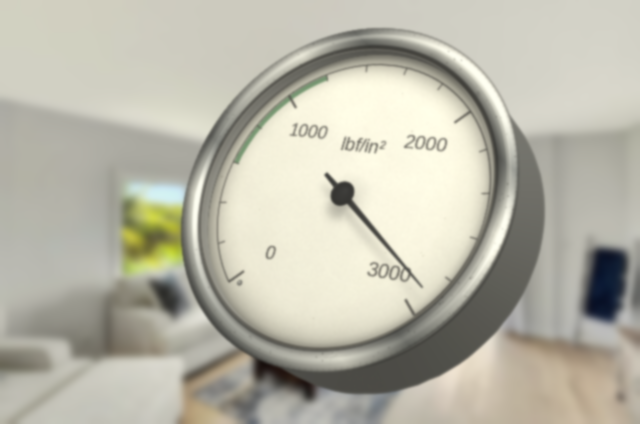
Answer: value=2900 unit=psi
